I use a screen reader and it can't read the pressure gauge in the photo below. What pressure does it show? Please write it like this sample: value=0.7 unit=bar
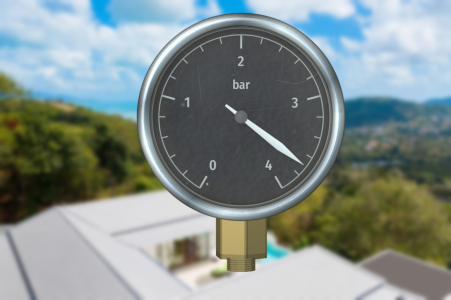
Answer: value=3.7 unit=bar
